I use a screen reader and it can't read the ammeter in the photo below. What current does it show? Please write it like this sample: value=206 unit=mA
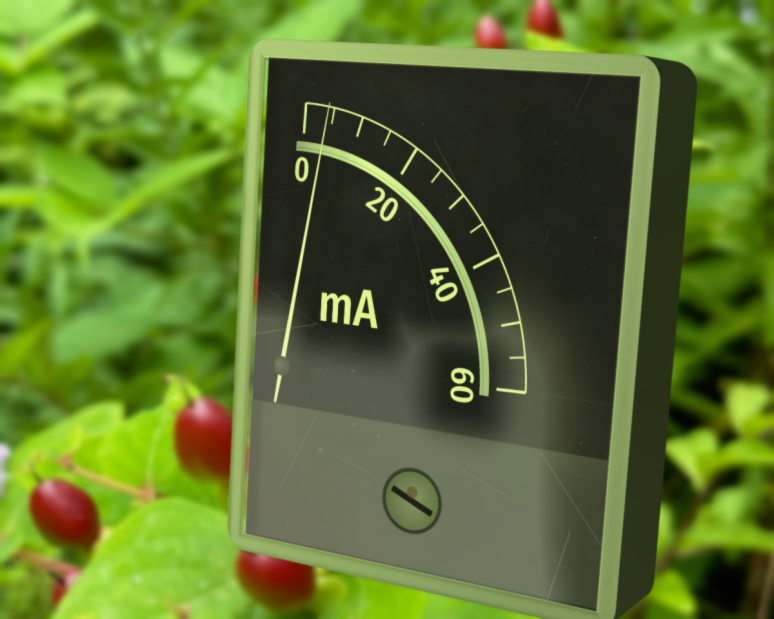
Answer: value=5 unit=mA
